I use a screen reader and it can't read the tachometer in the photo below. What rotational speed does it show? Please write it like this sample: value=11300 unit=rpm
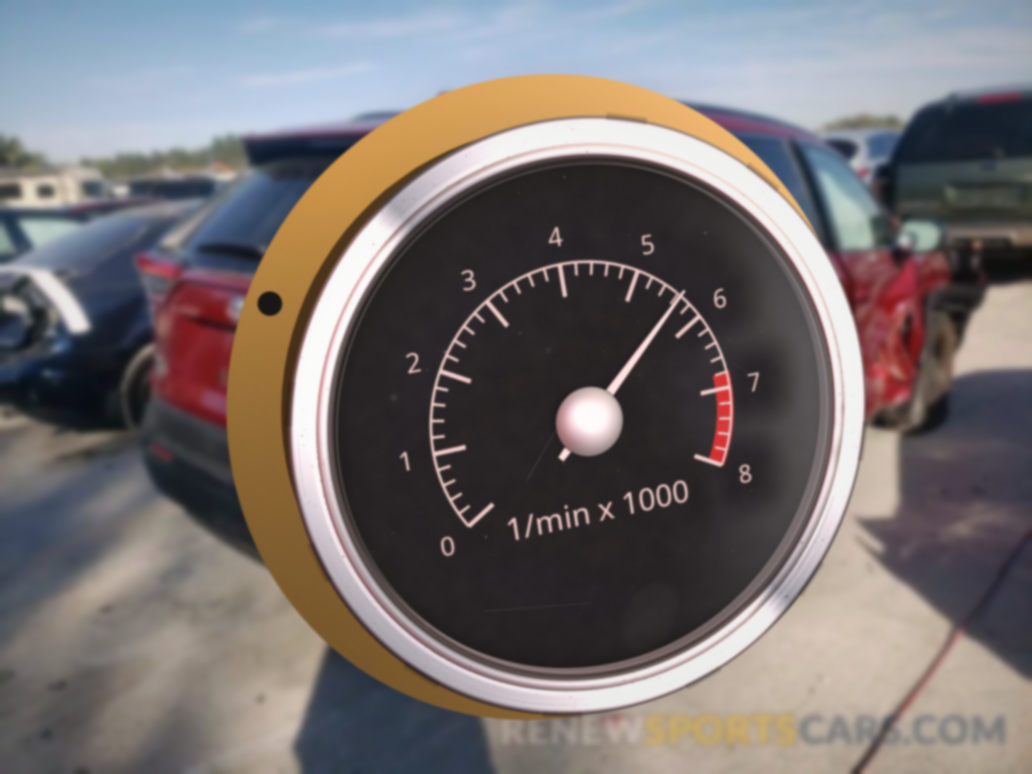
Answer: value=5600 unit=rpm
